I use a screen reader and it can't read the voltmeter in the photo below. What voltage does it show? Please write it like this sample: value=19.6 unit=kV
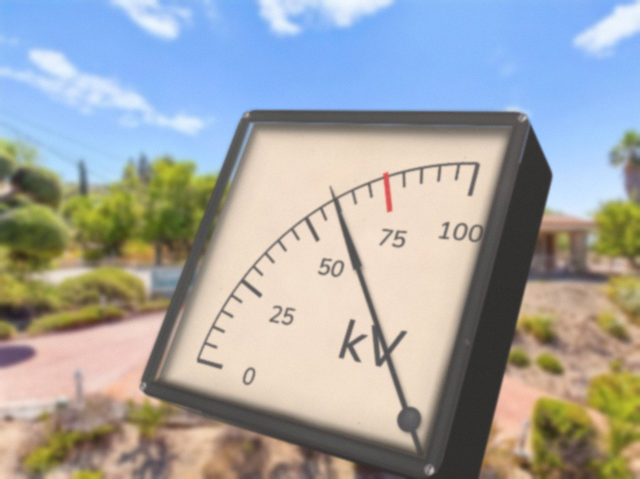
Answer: value=60 unit=kV
